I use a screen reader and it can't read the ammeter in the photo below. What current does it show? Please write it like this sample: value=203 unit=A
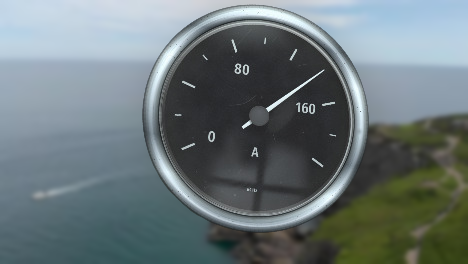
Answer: value=140 unit=A
